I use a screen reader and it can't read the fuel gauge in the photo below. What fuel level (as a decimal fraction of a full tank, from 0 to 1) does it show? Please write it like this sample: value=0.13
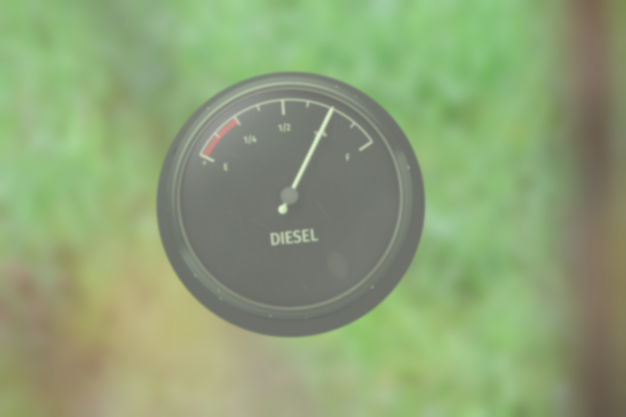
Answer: value=0.75
